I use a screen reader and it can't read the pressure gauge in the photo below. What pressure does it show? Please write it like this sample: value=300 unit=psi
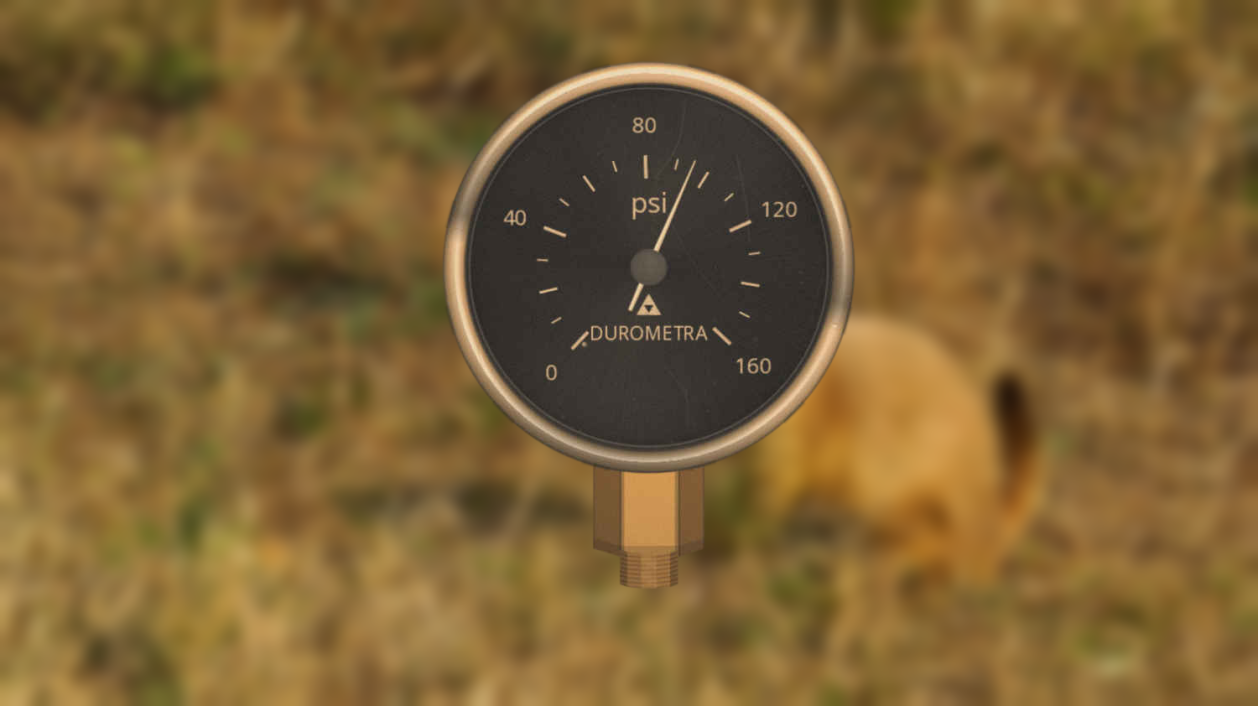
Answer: value=95 unit=psi
